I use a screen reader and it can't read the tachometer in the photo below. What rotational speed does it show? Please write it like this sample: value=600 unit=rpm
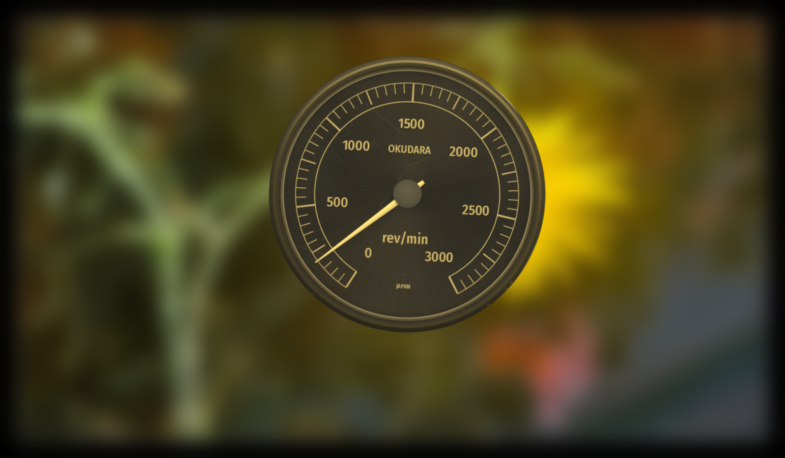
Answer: value=200 unit=rpm
